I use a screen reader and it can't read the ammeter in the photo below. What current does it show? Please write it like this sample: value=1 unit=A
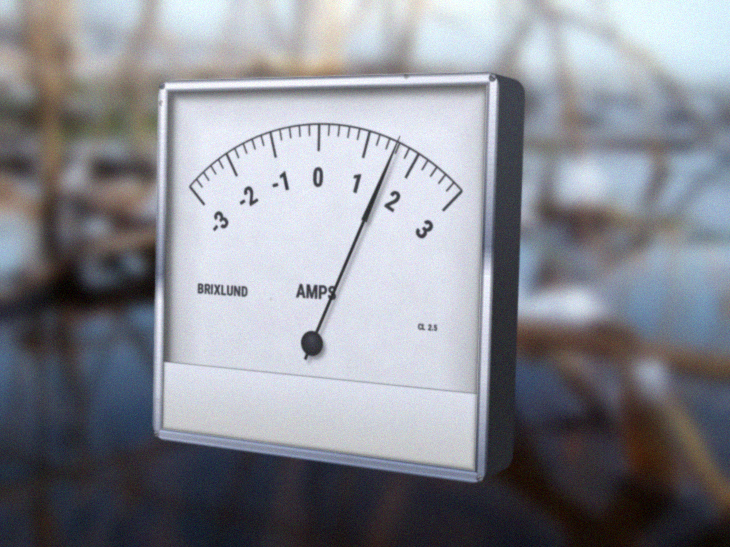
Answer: value=1.6 unit=A
